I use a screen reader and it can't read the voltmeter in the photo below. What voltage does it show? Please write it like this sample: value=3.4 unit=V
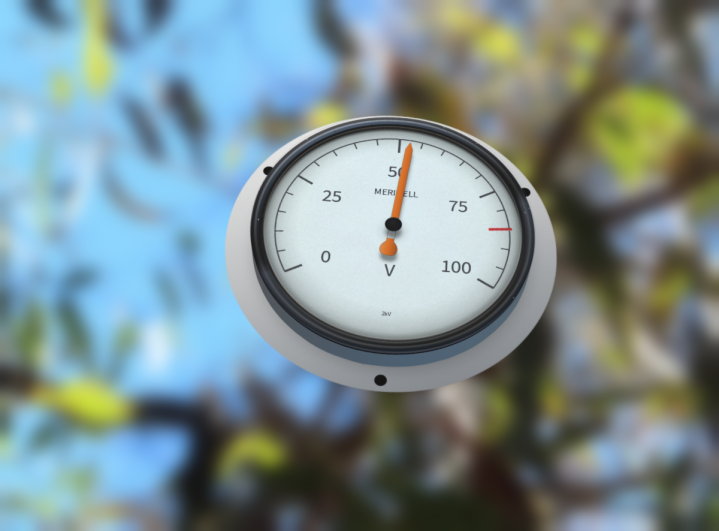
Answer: value=52.5 unit=V
